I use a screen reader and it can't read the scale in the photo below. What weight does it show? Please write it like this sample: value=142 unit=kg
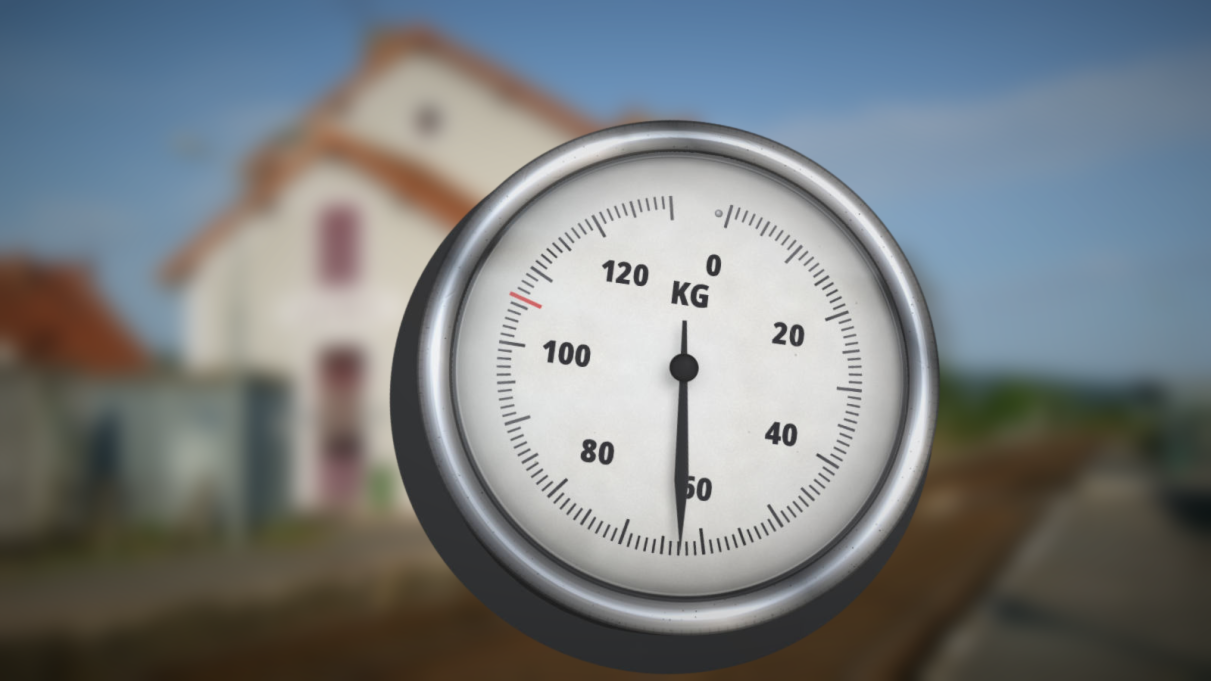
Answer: value=63 unit=kg
